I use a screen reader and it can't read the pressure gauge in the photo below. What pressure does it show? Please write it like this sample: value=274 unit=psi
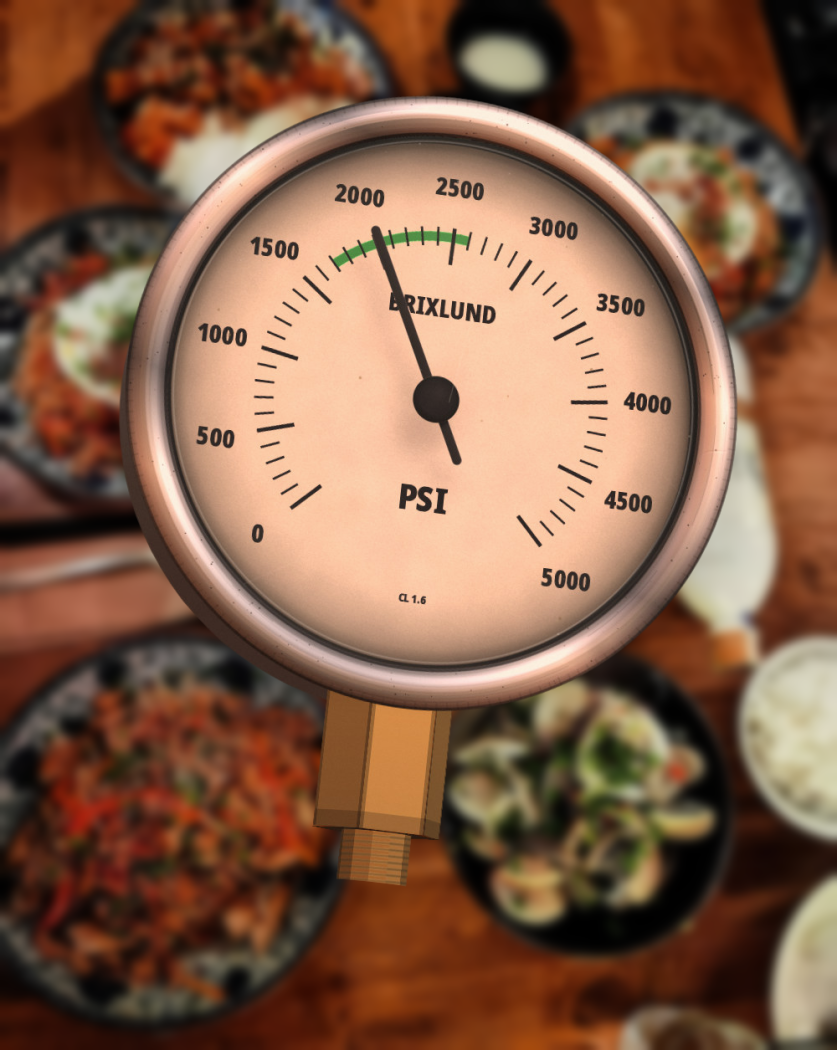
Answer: value=2000 unit=psi
